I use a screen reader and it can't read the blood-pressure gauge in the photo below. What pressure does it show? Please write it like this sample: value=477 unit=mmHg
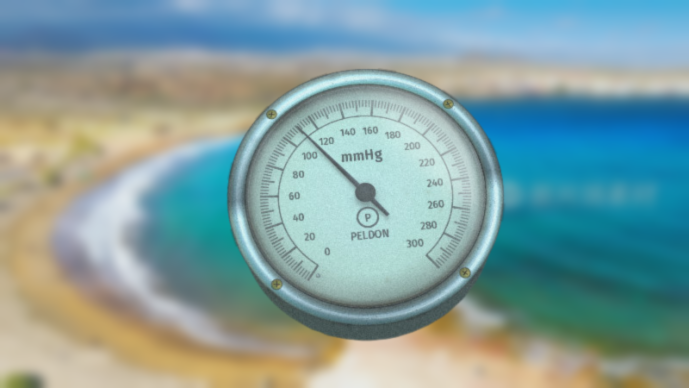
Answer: value=110 unit=mmHg
